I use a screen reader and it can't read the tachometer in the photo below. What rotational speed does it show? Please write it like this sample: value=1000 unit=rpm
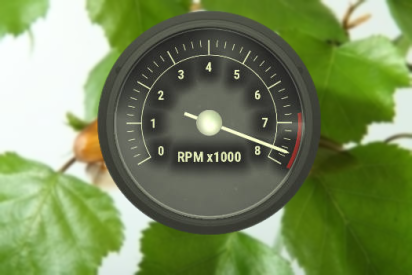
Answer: value=7700 unit=rpm
